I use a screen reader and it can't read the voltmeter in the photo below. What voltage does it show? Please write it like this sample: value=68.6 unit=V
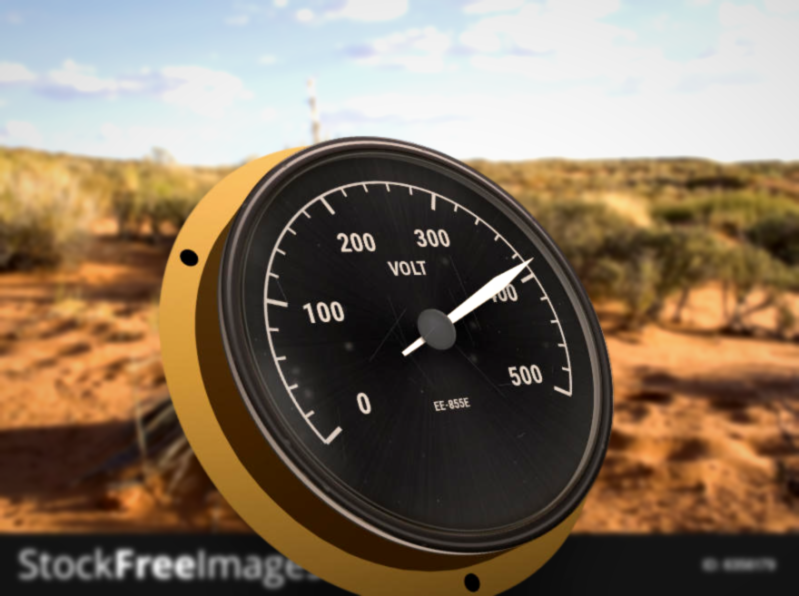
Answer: value=390 unit=V
